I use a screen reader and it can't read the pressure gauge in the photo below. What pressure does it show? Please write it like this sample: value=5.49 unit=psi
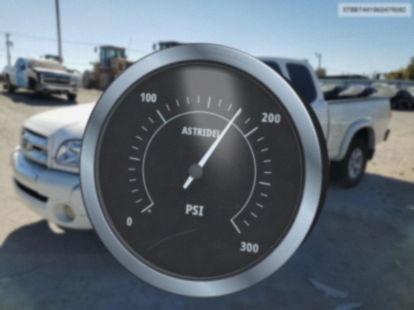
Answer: value=180 unit=psi
